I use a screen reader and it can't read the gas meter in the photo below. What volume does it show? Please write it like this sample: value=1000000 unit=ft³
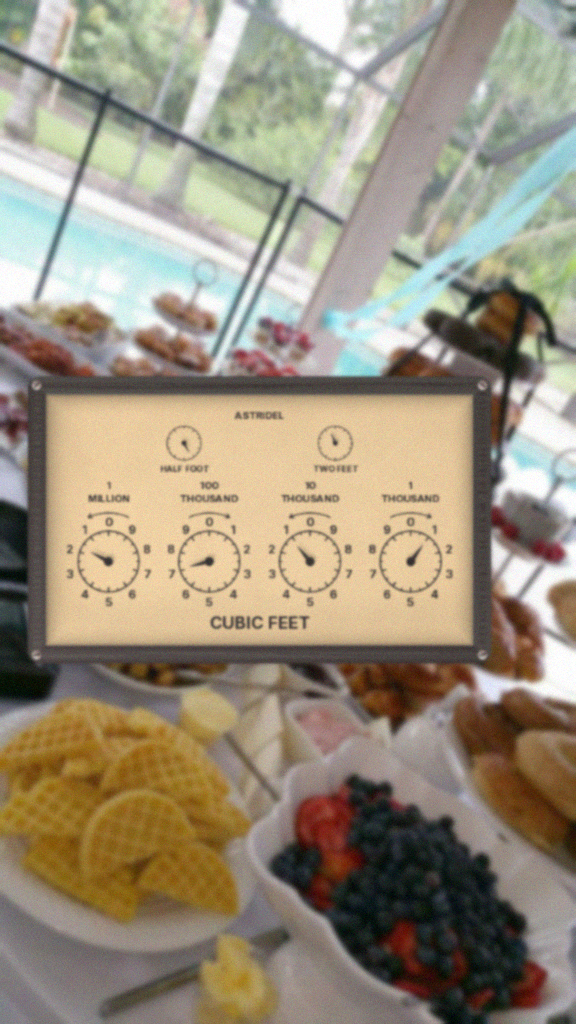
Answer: value=171100 unit=ft³
